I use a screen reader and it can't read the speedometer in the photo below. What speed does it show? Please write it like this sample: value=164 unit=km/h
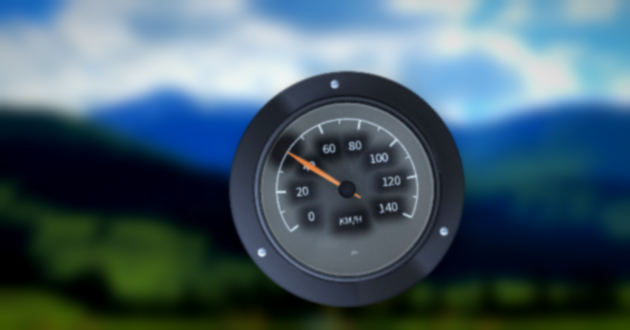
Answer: value=40 unit=km/h
